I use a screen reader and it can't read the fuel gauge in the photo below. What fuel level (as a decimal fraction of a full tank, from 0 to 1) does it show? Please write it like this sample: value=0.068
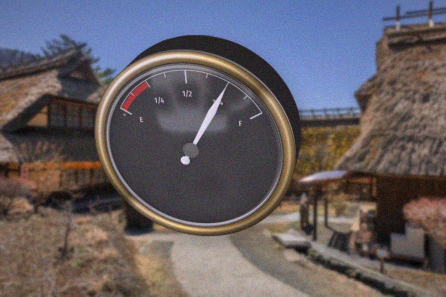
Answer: value=0.75
